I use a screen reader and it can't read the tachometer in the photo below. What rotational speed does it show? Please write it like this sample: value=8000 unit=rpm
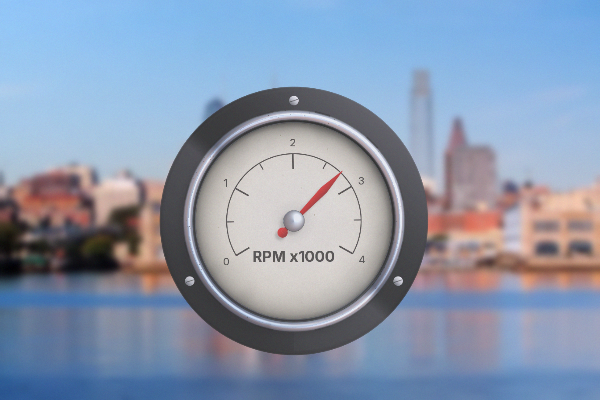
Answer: value=2750 unit=rpm
